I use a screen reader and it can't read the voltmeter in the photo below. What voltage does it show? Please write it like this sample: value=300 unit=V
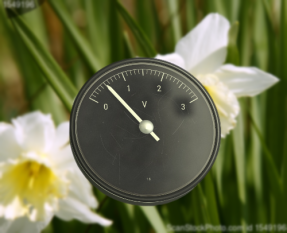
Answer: value=0.5 unit=V
